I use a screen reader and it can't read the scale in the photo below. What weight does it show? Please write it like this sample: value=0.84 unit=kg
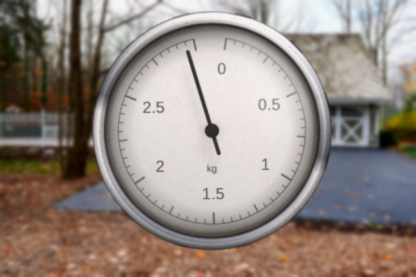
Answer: value=2.95 unit=kg
